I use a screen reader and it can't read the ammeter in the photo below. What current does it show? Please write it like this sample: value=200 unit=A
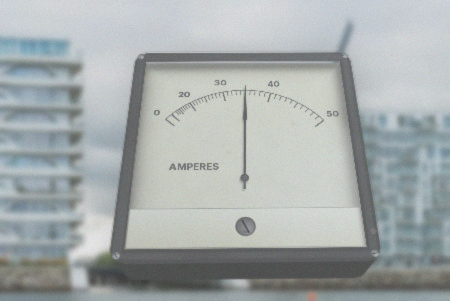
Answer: value=35 unit=A
